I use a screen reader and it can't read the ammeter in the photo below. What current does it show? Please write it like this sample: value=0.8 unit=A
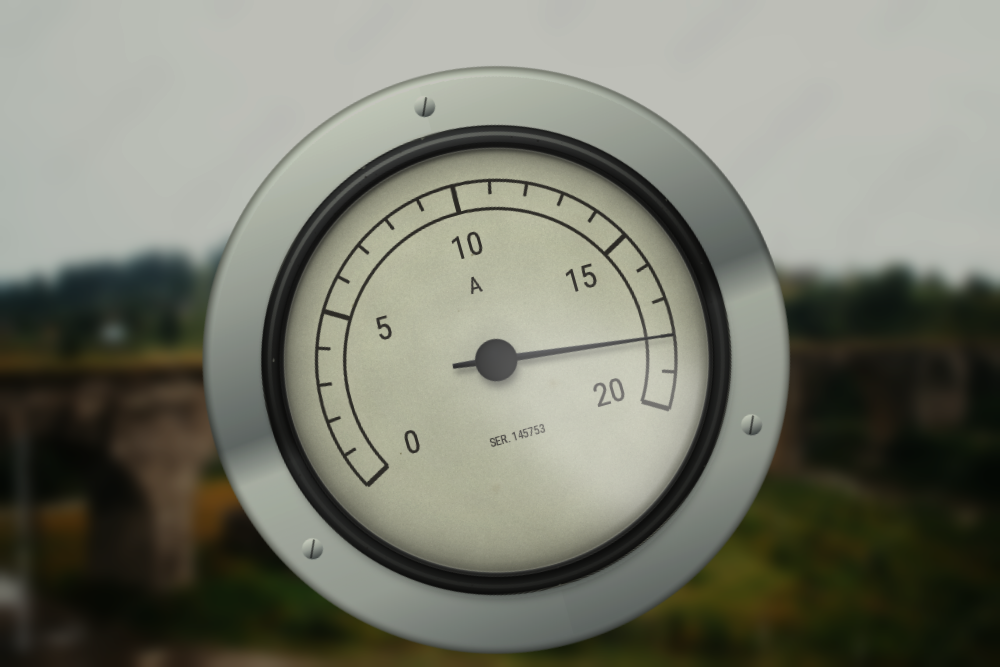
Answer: value=18 unit=A
